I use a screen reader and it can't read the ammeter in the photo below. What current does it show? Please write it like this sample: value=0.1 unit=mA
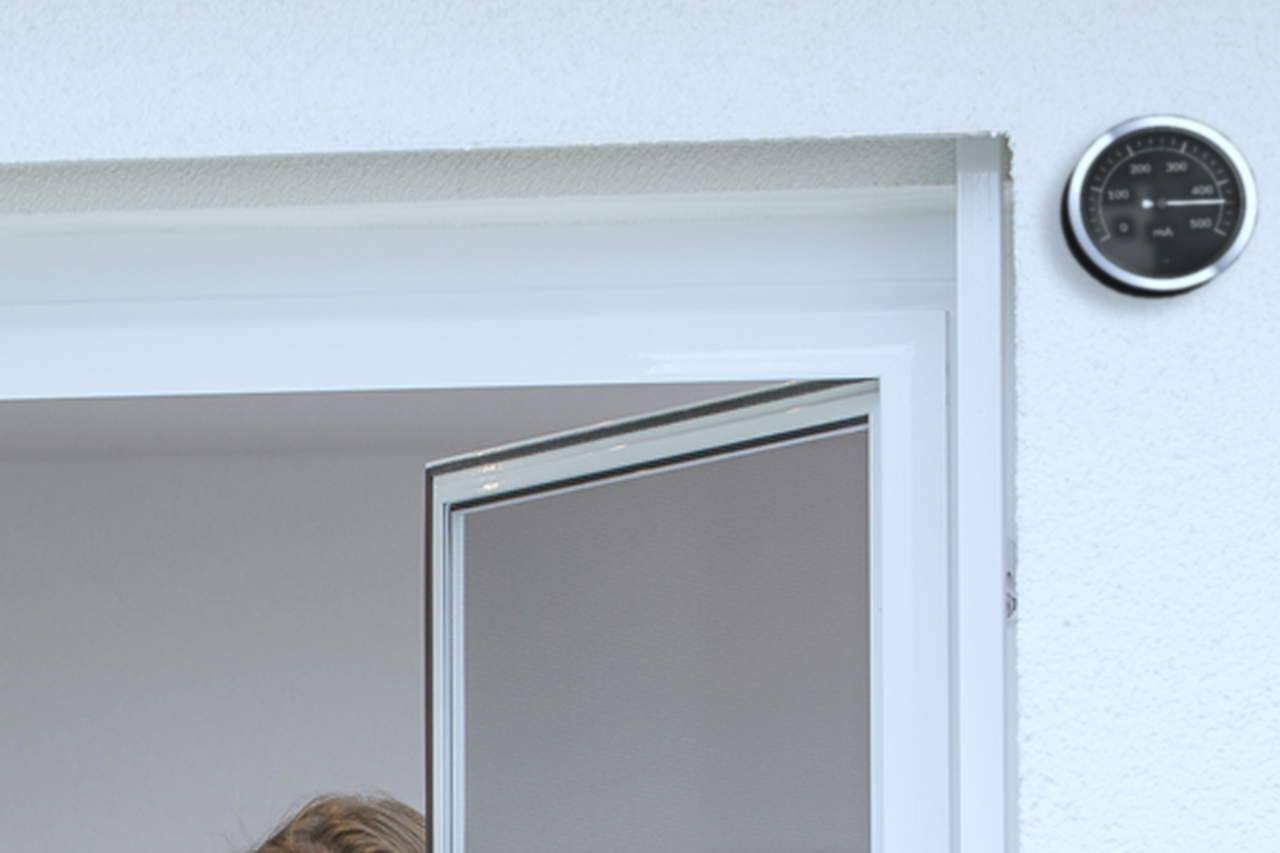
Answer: value=440 unit=mA
